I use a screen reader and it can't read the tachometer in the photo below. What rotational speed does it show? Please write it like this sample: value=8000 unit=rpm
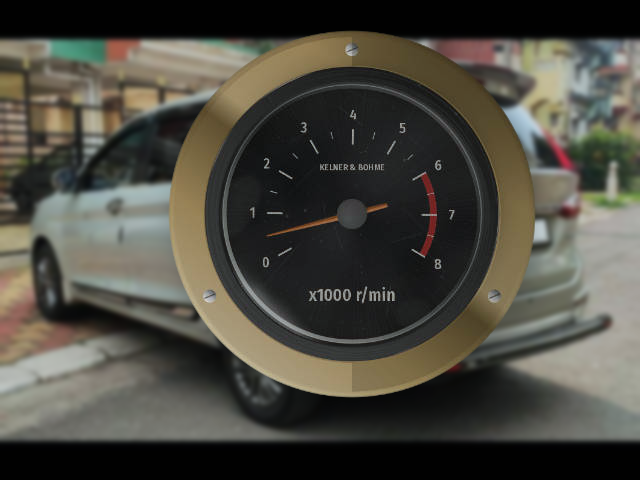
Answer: value=500 unit=rpm
